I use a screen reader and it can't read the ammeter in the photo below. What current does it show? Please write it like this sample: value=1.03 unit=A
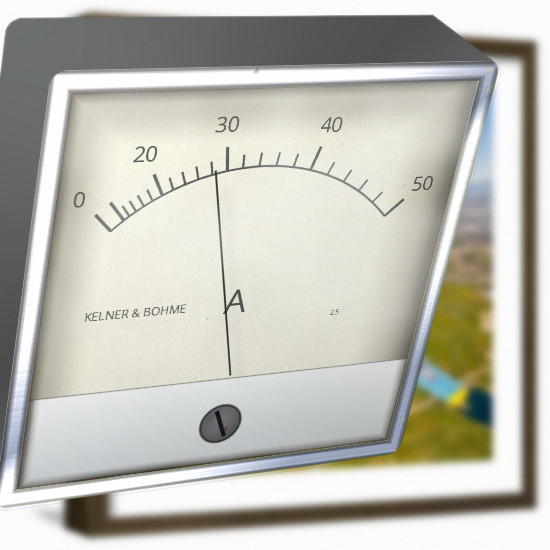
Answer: value=28 unit=A
